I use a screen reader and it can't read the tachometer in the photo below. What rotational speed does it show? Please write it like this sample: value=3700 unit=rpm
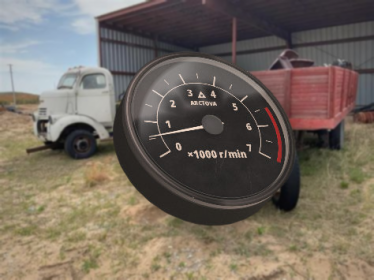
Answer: value=500 unit=rpm
